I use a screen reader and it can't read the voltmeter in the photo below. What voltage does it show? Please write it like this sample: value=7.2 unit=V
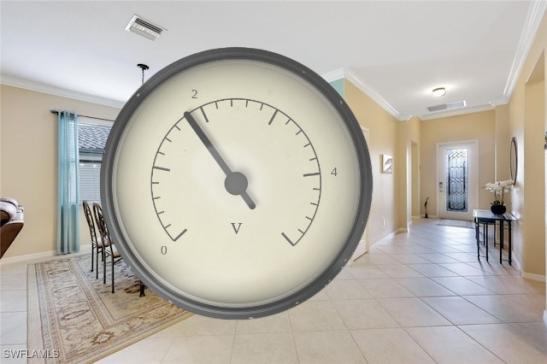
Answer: value=1.8 unit=V
